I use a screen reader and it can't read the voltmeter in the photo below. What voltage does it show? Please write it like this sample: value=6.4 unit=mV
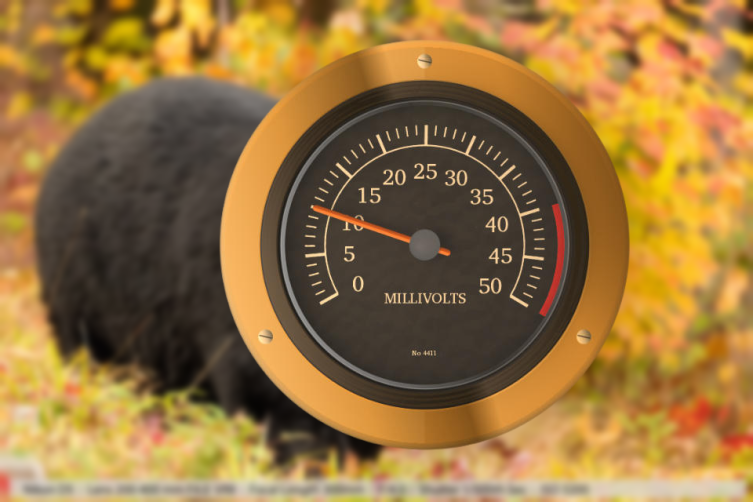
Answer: value=10 unit=mV
